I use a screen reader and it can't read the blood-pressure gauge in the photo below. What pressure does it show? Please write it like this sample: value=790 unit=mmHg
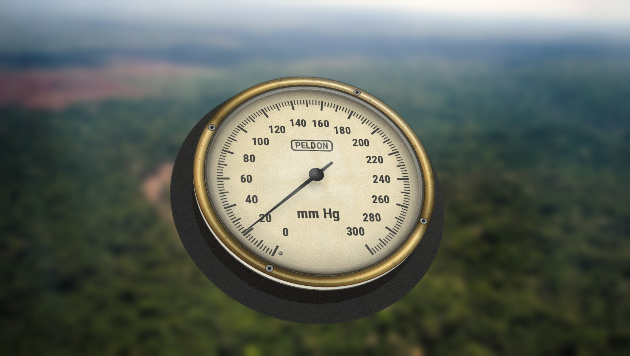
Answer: value=20 unit=mmHg
